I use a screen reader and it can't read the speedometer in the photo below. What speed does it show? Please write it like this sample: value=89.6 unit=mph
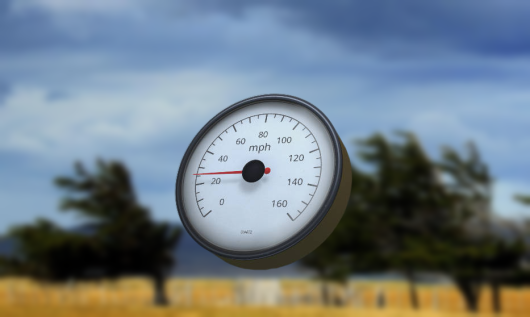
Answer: value=25 unit=mph
